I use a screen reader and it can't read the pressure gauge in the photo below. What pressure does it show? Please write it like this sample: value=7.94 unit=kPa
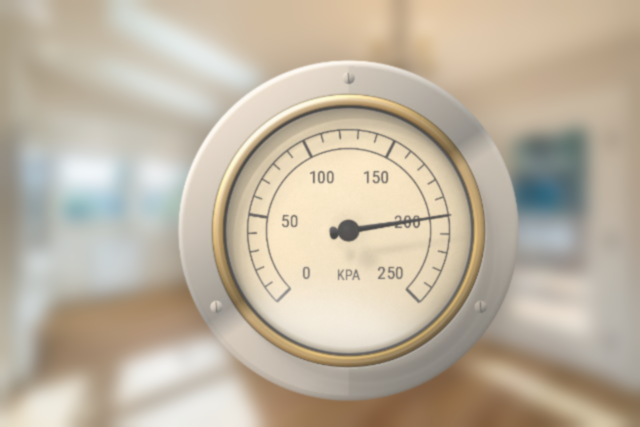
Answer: value=200 unit=kPa
